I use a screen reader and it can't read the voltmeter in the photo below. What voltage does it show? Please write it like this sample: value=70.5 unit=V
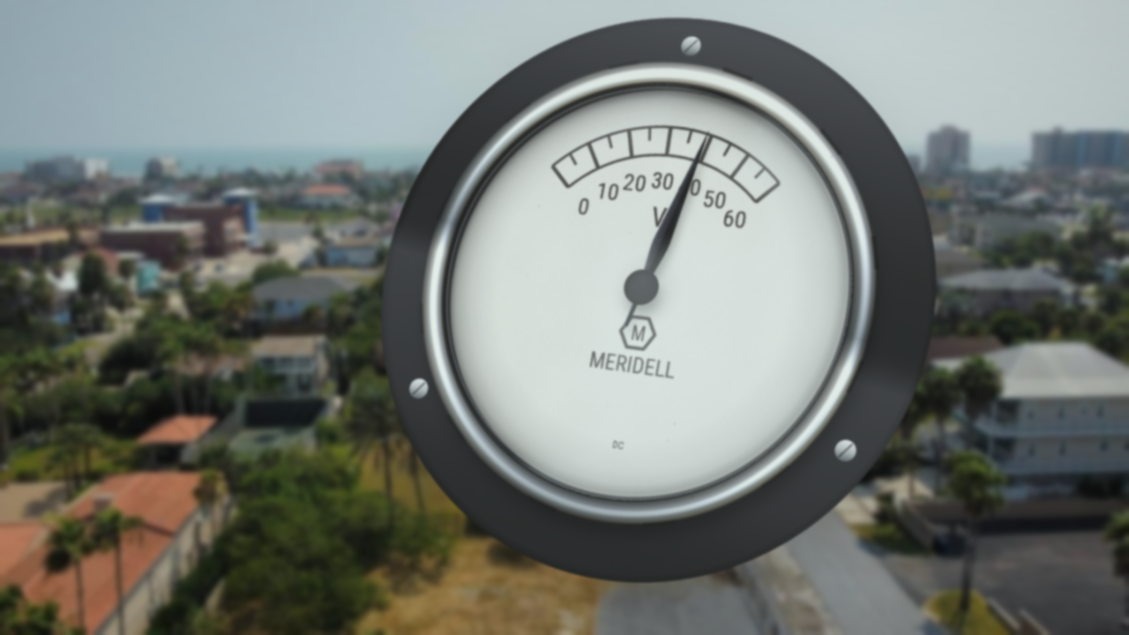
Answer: value=40 unit=V
